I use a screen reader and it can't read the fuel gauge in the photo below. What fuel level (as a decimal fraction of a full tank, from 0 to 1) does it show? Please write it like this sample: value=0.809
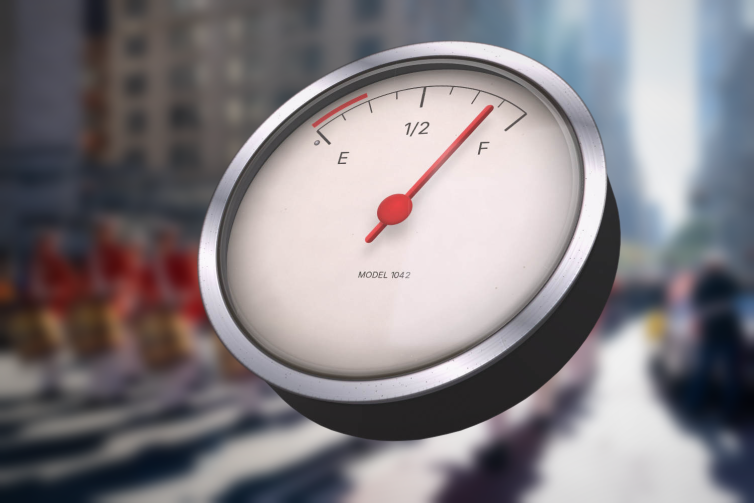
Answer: value=0.875
